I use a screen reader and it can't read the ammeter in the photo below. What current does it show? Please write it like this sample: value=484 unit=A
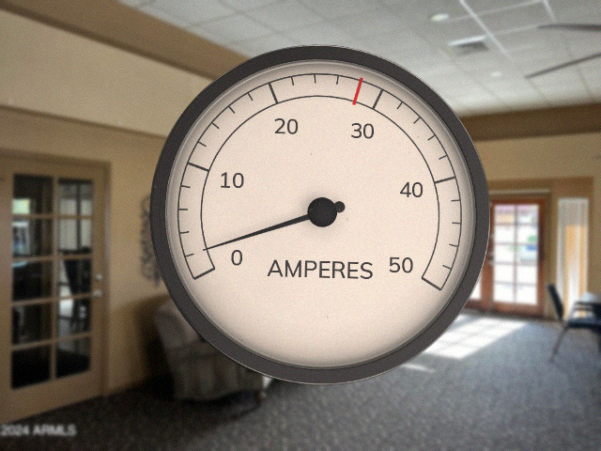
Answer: value=2 unit=A
